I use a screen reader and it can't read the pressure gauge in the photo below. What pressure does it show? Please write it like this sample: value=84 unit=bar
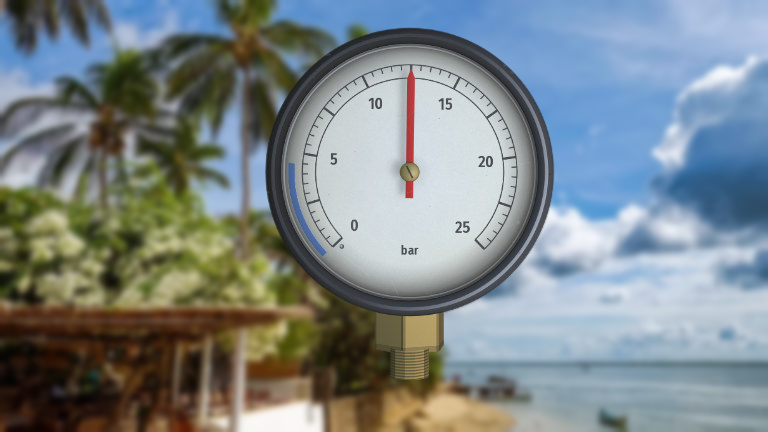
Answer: value=12.5 unit=bar
